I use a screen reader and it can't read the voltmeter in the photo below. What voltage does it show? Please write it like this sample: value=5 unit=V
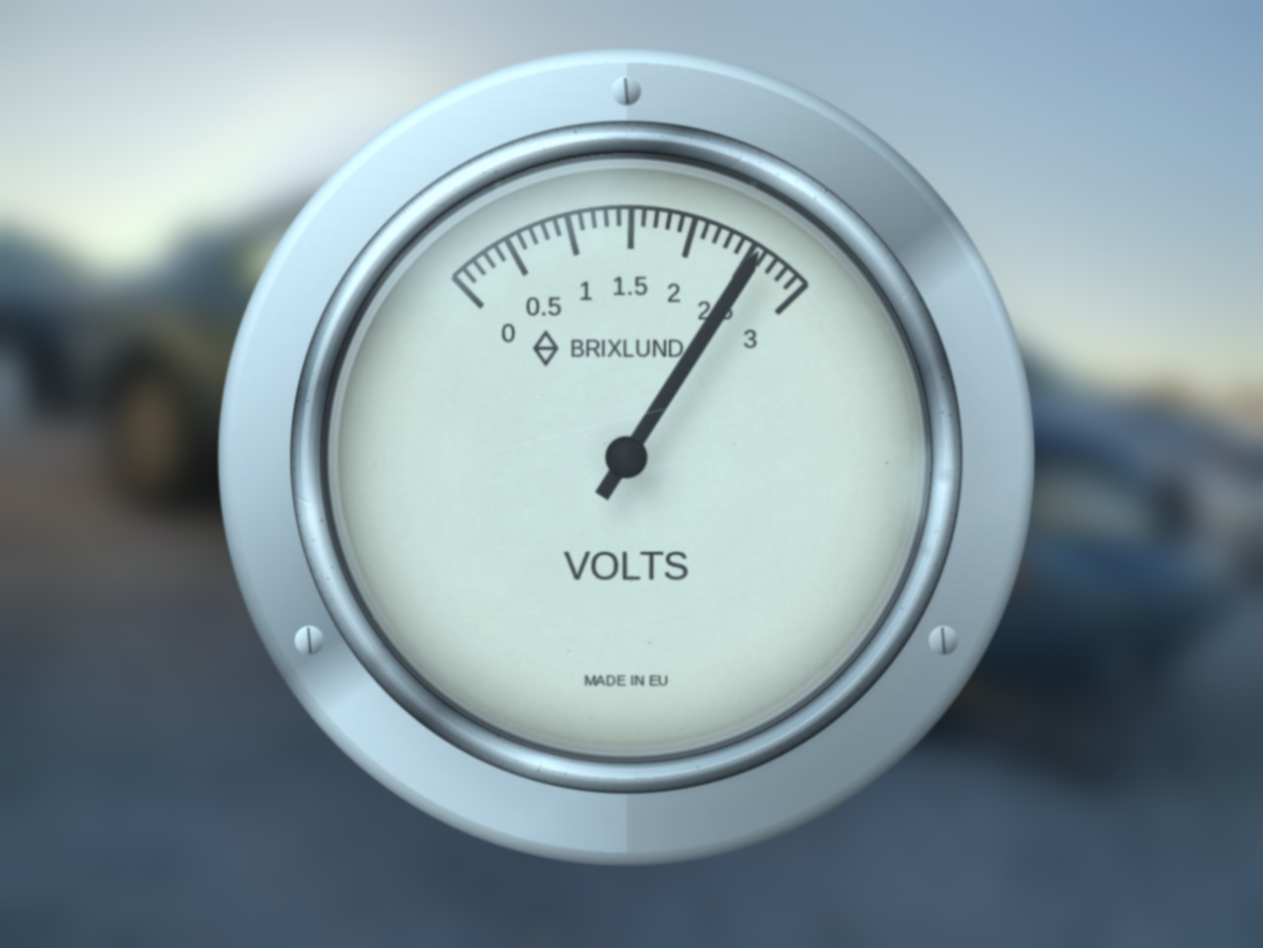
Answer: value=2.55 unit=V
